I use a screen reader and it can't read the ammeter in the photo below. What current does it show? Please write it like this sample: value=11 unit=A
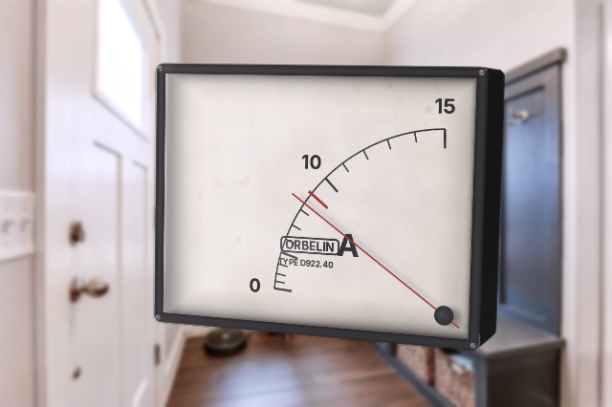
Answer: value=8.5 unit=A
